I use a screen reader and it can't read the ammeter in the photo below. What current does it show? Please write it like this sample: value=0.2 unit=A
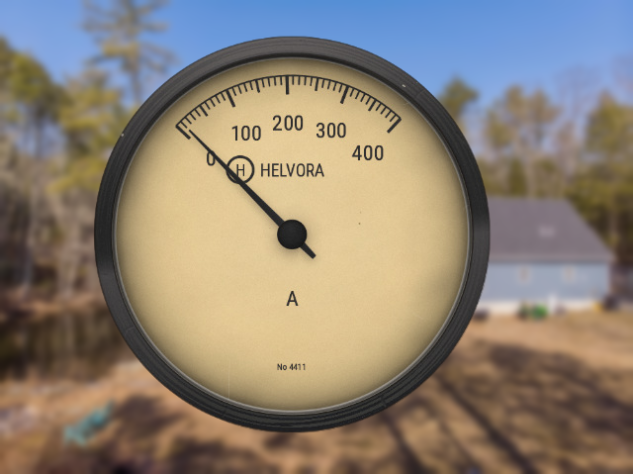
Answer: value=10 unit=A
